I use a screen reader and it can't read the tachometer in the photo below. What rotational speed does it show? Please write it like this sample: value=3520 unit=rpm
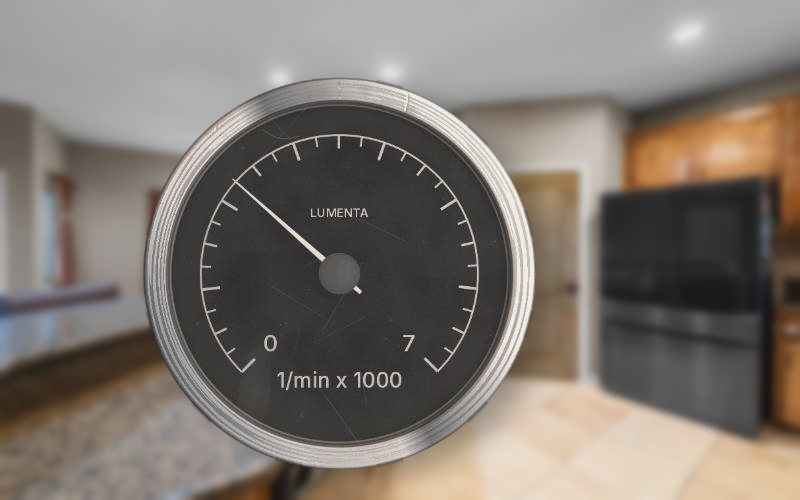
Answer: value=2250 unit=rpm
